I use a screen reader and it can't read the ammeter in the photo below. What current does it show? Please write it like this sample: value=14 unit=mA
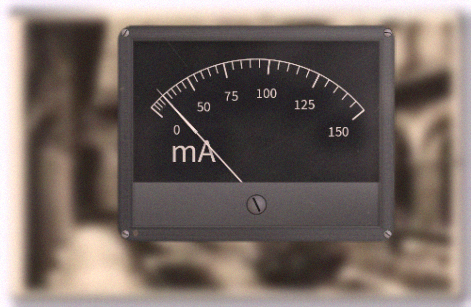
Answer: value=25 unit=mA
